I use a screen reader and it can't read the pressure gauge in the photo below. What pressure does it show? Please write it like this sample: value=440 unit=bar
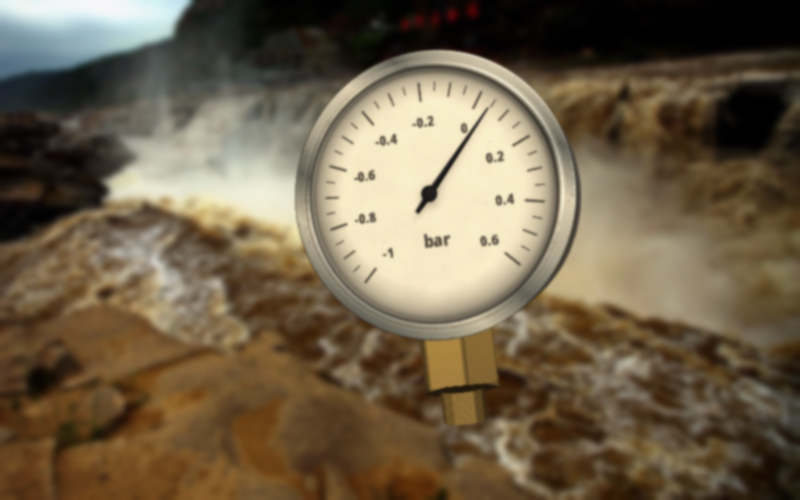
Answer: value=0.05 unit=bar
